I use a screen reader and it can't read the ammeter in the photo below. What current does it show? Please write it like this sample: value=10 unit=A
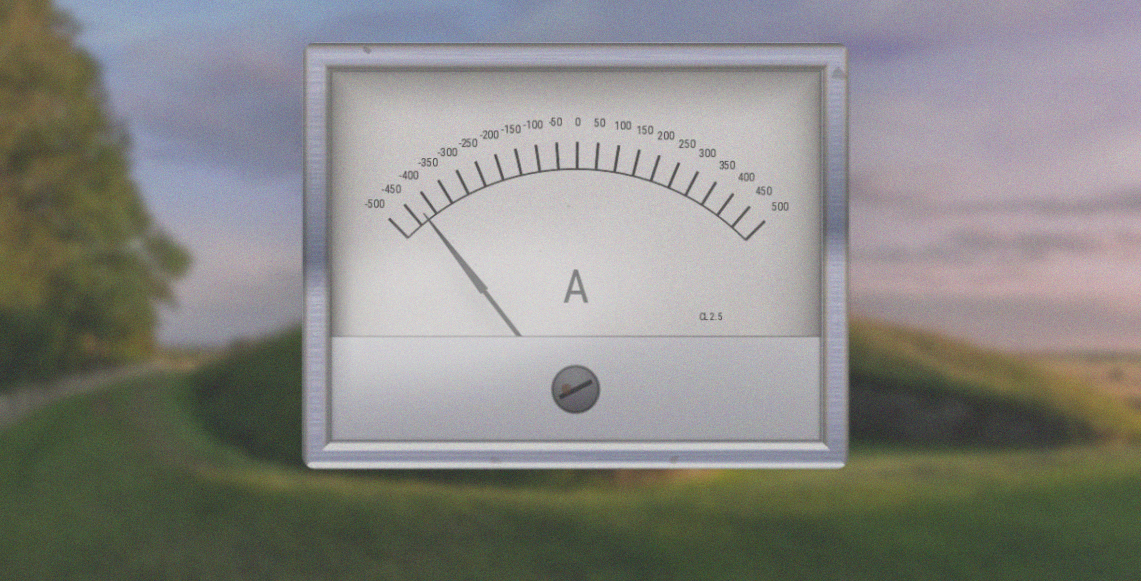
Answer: value=-425 unit=A
